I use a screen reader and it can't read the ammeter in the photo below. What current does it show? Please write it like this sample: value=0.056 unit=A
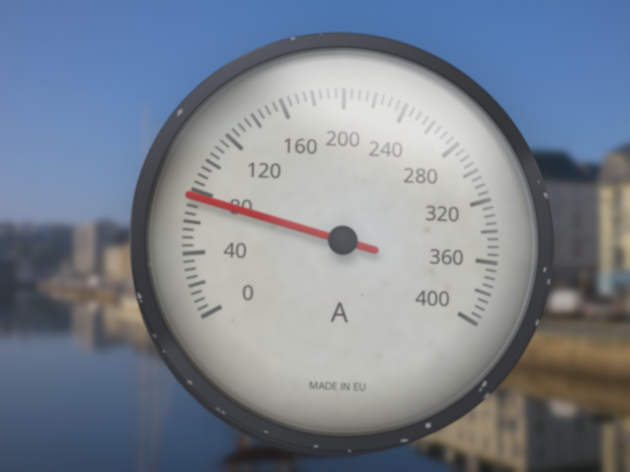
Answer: value=75 unit=A
